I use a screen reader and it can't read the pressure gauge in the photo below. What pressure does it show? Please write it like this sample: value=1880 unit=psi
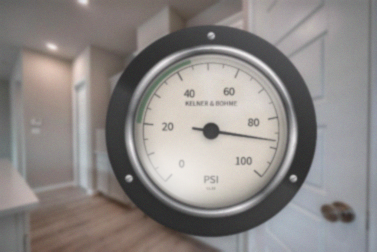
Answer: value=87.5 unit=psi
